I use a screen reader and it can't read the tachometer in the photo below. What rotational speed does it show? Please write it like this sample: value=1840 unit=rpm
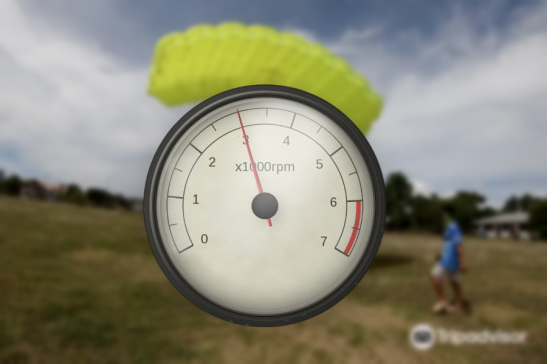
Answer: value=3000 unit=rpm
